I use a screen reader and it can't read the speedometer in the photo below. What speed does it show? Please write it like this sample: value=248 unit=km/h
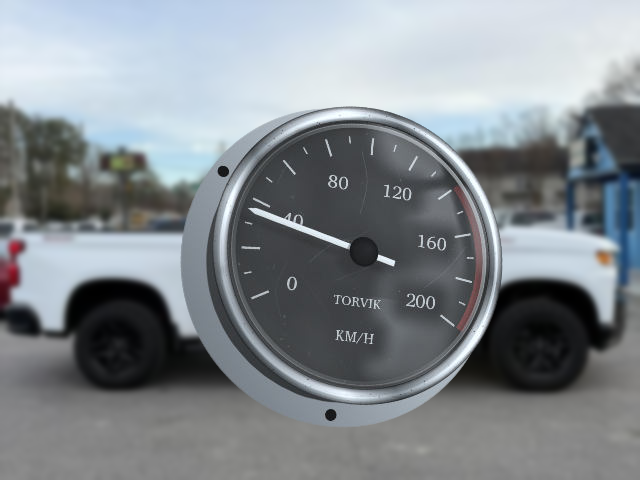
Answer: value=35 unit=km/h
